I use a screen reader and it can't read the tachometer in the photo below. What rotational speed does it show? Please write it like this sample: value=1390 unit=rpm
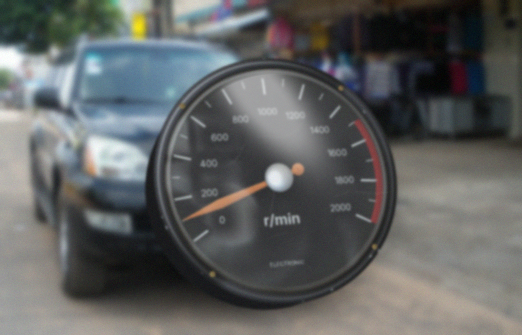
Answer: value=100 unit=rpm
